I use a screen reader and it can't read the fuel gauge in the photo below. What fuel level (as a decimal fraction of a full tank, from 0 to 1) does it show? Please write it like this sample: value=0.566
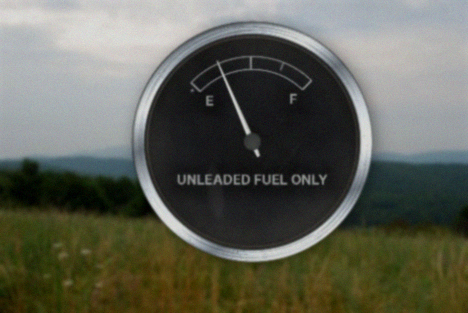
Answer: value=0.25
